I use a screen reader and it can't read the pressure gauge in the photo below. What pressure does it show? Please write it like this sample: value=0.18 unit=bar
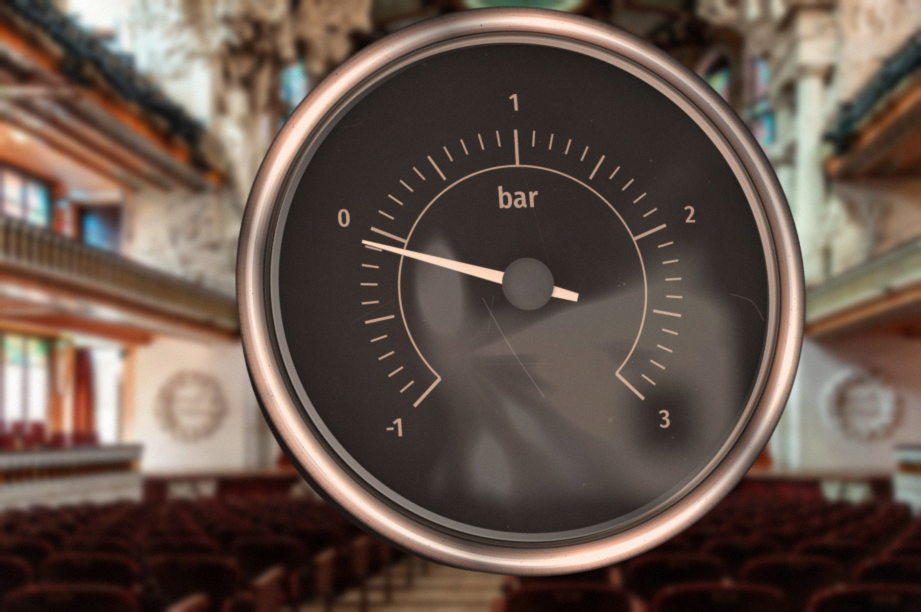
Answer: value=-0.1 unit=bar
